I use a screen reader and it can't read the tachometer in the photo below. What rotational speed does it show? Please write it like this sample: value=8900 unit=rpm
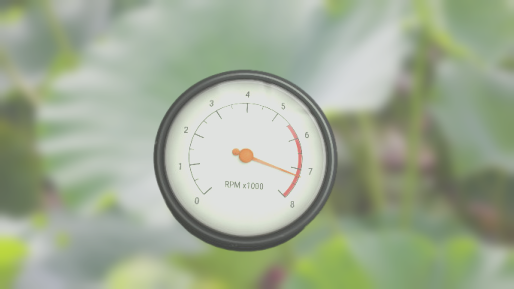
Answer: value=7250 unit=rpm
